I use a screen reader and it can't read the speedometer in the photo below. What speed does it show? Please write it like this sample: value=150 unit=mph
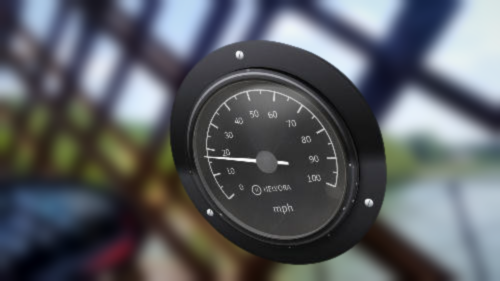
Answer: value=17.5 unit=mph
